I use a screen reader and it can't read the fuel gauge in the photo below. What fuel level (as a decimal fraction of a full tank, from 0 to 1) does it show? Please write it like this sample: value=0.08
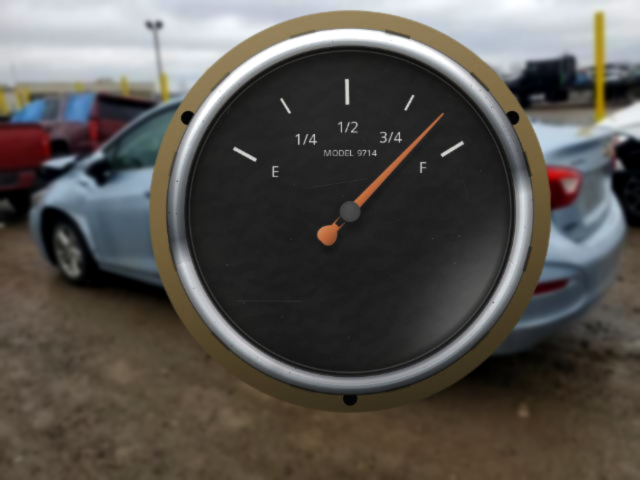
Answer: value=0.875
